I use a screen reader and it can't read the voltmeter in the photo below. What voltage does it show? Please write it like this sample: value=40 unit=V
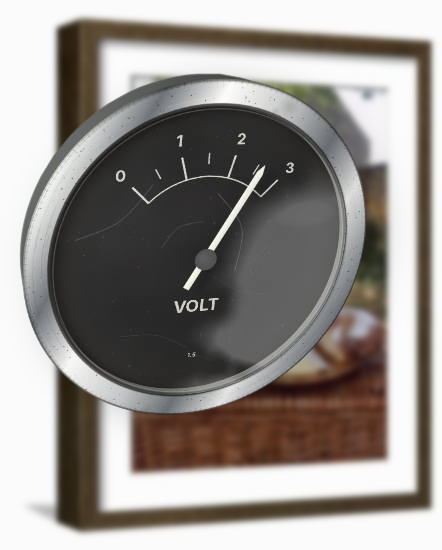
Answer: value=2.5 unit=V
